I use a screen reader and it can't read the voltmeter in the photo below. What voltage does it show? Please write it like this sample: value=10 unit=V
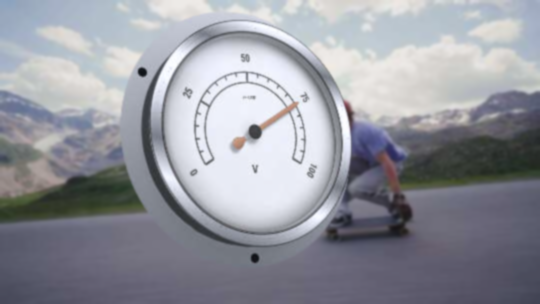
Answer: value=75 unit=V
